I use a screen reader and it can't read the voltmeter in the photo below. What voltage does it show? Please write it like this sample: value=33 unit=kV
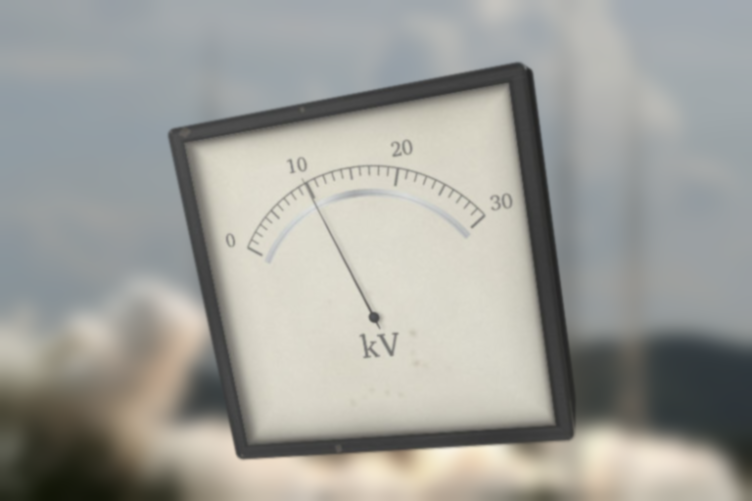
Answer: value=10 unit=kV
